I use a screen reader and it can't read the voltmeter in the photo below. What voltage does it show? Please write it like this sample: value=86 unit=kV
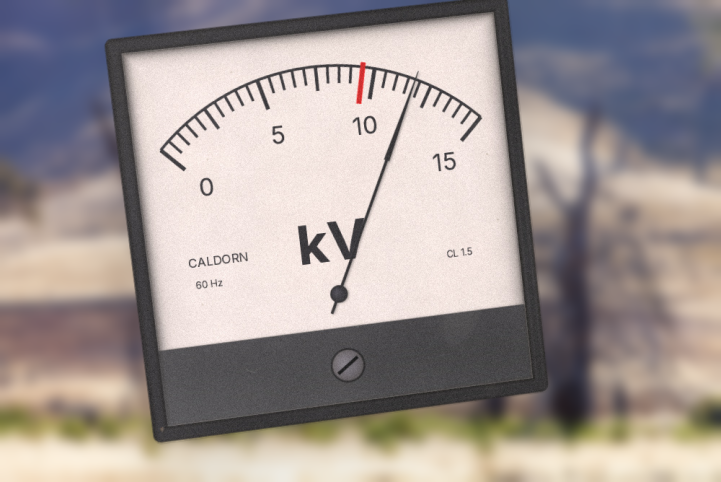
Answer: value=11.75 unit=kV
